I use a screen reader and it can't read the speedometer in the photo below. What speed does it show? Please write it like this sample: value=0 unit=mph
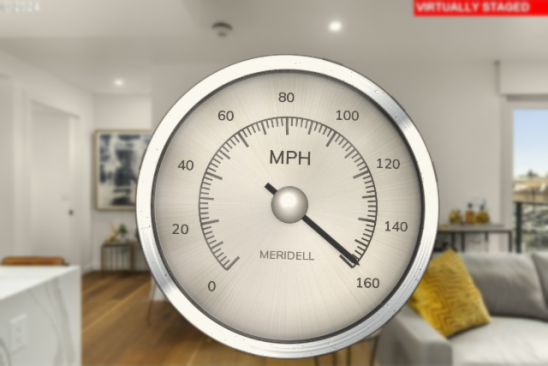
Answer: value=158 unit=mph
